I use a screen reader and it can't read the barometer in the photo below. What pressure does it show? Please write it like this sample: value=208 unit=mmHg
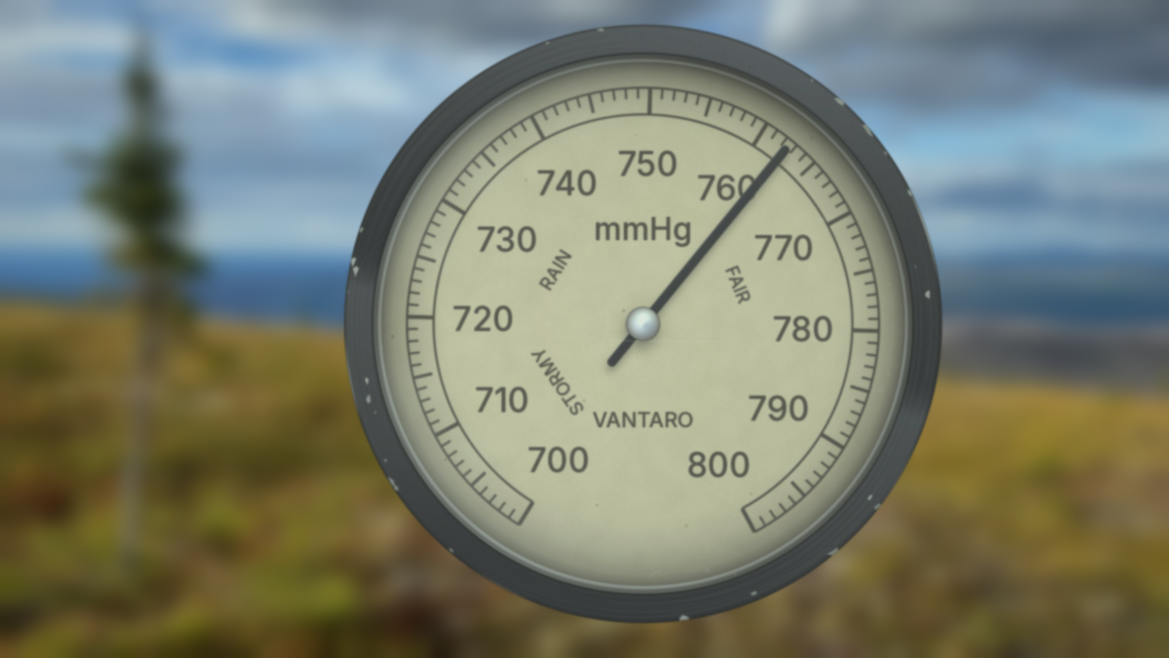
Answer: value=762.5 unit=mmHg
